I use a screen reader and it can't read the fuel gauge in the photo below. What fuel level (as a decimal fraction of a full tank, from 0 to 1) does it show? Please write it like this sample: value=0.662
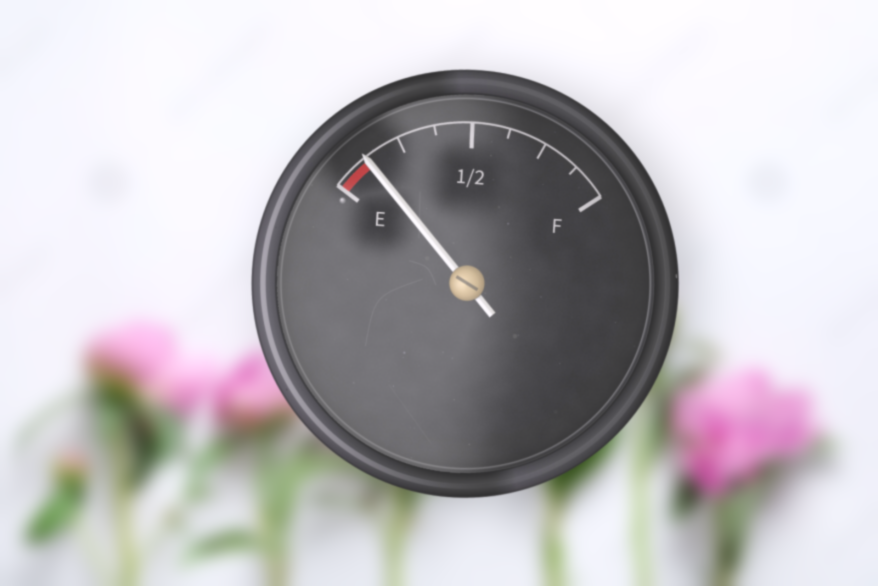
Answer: value=0.125
